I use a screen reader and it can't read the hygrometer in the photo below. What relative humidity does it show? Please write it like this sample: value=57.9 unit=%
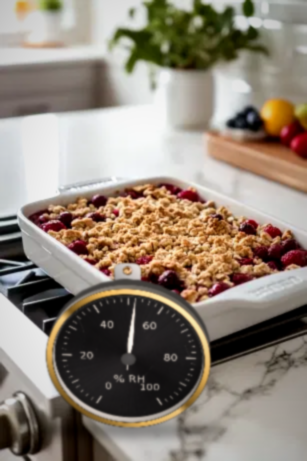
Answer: value=52 unit=%
